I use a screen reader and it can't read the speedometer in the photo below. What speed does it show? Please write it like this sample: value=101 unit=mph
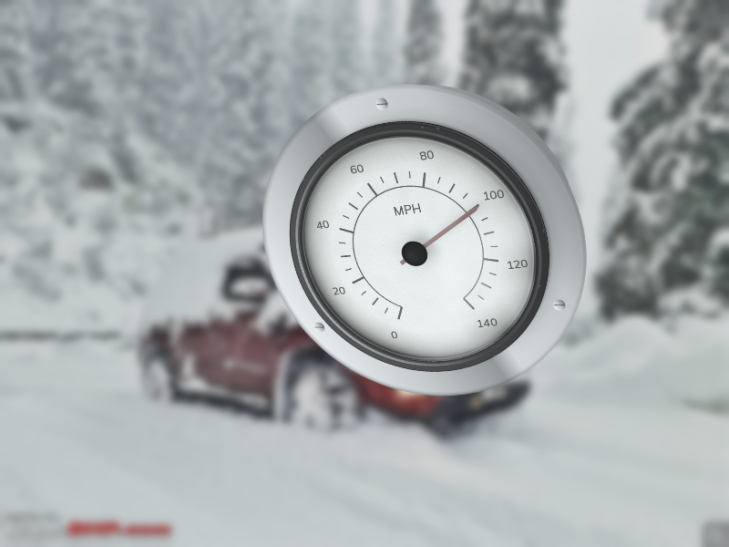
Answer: value=100 unit=mph
